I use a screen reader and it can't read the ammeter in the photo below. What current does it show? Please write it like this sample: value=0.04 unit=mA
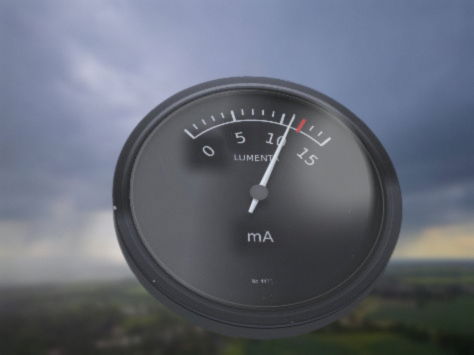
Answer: value=11 unit=mA
